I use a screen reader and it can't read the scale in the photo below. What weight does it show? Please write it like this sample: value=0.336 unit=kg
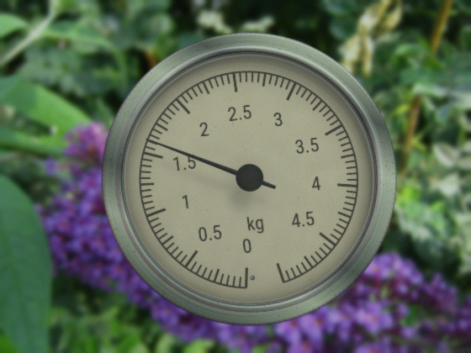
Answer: value=1.6 unit=kg
